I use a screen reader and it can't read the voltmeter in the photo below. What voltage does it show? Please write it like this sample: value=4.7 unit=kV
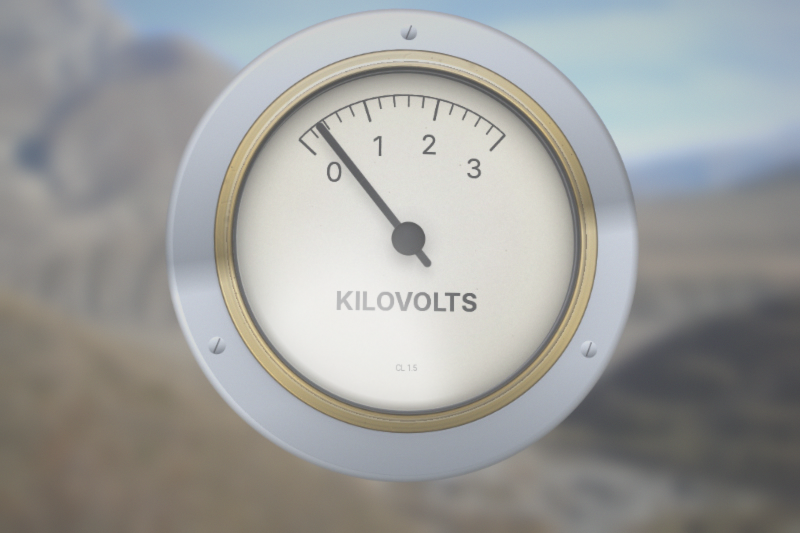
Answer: value=0.3 unit=kV
